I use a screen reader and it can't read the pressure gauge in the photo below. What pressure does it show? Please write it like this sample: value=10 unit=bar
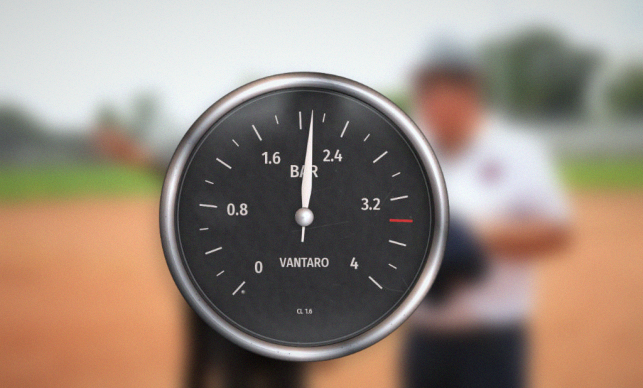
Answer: value=2.1 unit=bar
